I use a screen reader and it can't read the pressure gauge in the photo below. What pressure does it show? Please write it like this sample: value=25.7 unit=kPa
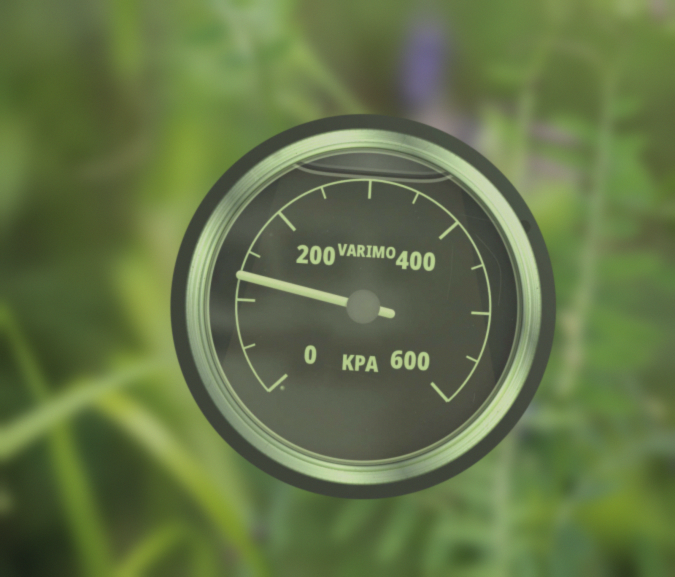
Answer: value=125 unit=kPa
